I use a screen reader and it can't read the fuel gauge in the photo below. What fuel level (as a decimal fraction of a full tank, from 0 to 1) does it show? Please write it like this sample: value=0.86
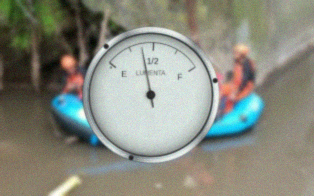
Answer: value=0.375
